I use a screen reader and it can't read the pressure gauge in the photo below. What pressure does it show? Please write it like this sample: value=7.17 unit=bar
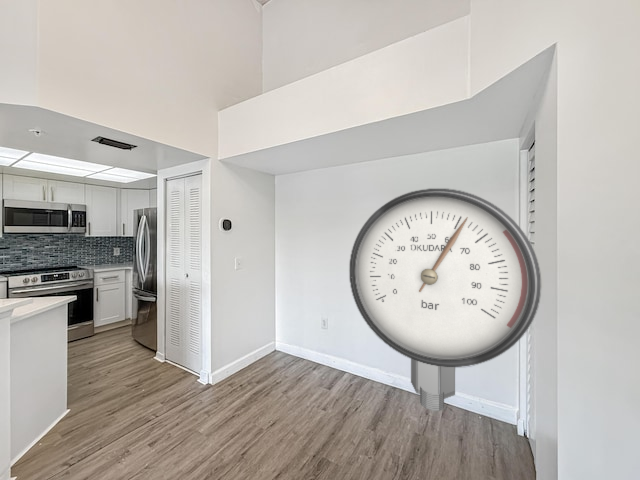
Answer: value=62 unit=bar
